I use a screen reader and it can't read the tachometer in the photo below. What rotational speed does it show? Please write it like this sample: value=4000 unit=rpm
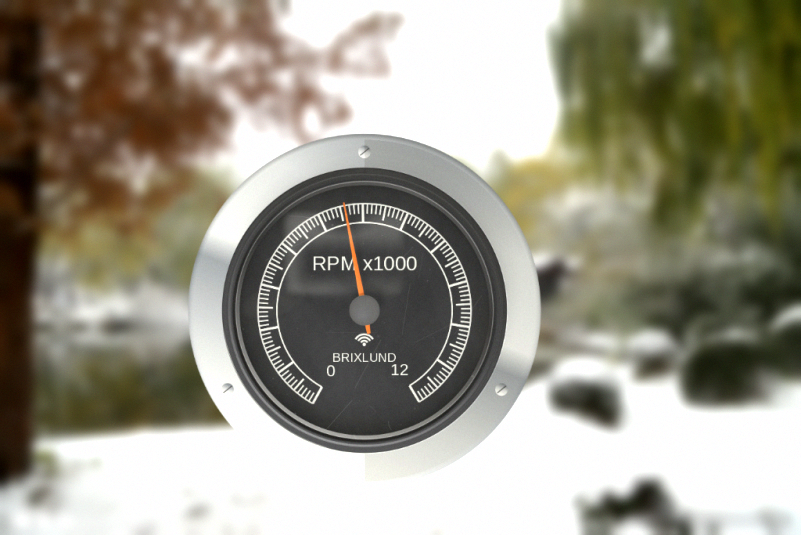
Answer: value=5600 unit=rpm
